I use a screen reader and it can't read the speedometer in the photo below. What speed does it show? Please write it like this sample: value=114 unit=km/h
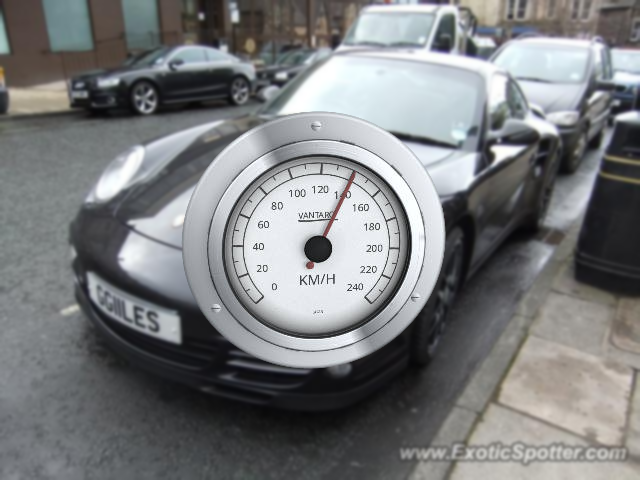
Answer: value=140 unit=km/h
